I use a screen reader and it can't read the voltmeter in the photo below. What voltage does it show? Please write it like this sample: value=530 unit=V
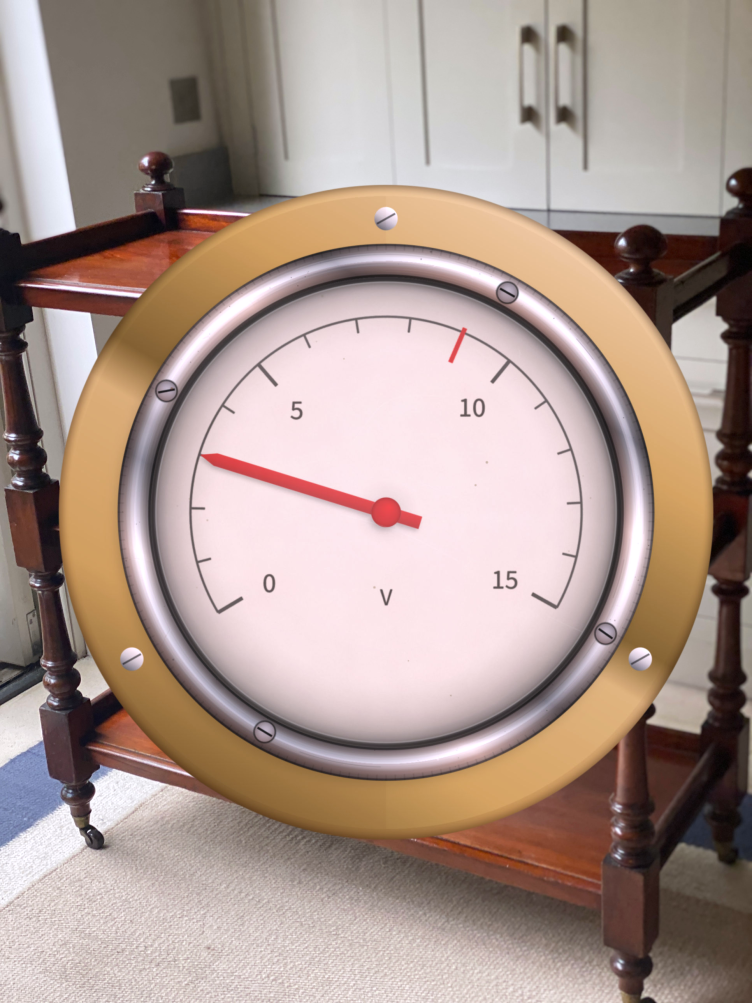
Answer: value=3 unit=V
